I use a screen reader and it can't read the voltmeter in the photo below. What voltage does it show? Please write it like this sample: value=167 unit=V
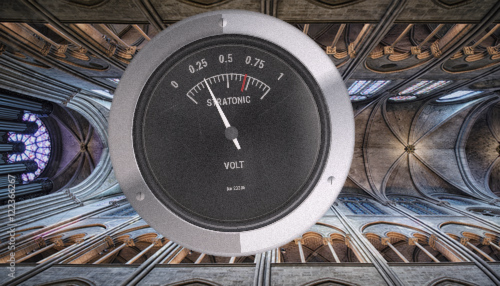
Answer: value=0.25 unit=V
